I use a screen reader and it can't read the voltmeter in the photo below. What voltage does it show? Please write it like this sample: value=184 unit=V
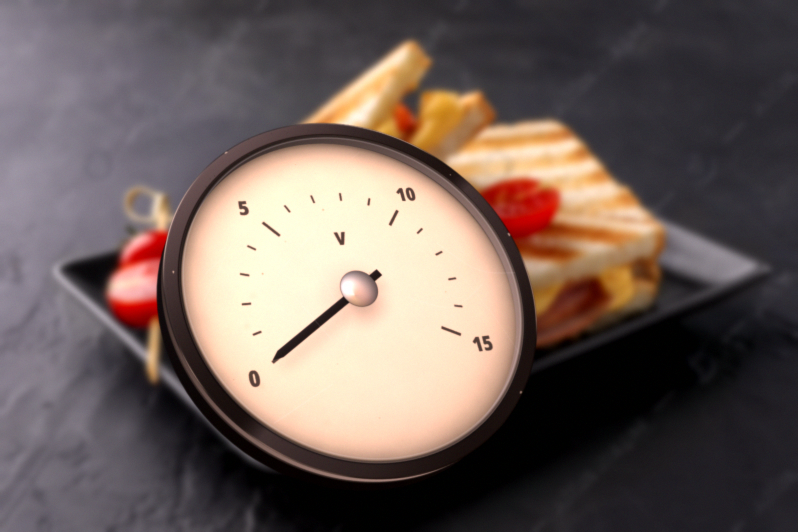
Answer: value=0 unit=V
